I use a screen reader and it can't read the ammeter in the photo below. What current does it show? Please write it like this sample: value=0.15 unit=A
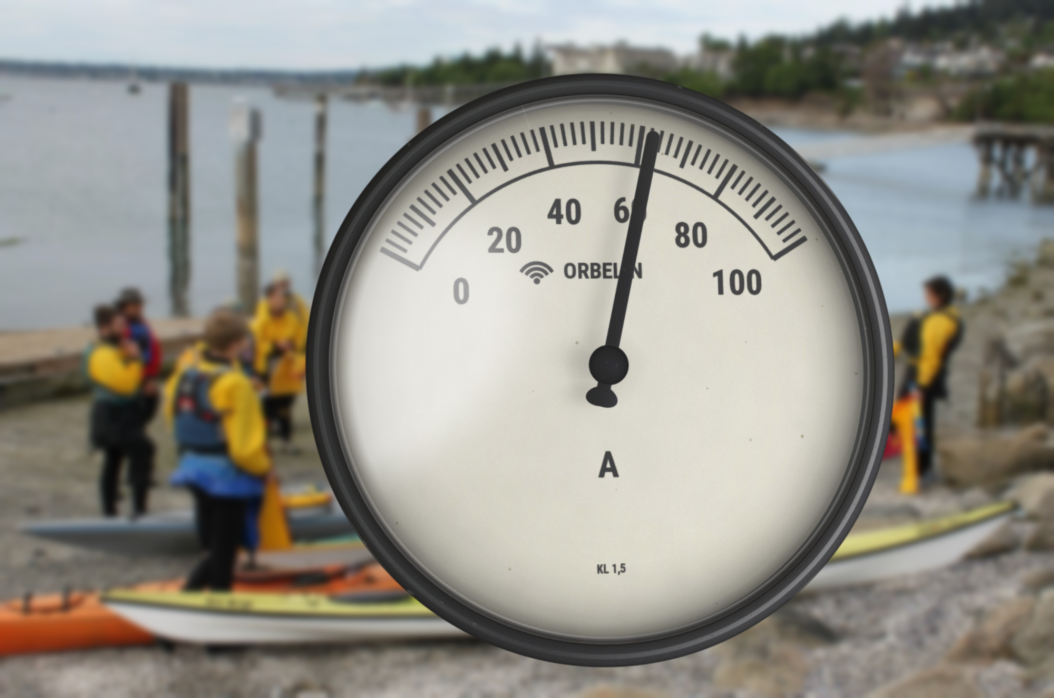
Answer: value=62 unit=A
